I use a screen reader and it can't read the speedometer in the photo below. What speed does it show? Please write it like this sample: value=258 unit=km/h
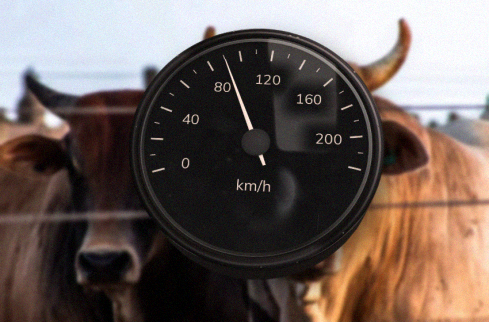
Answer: value=90 unit=km/h
